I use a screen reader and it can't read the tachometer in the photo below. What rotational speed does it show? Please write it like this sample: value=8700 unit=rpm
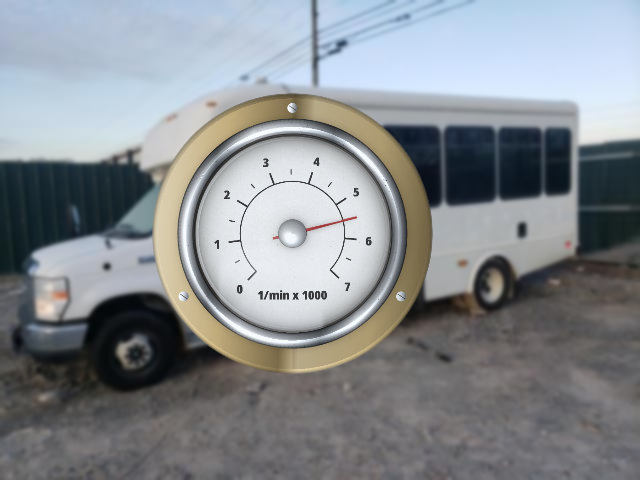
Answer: value=5500 unit=rpm
